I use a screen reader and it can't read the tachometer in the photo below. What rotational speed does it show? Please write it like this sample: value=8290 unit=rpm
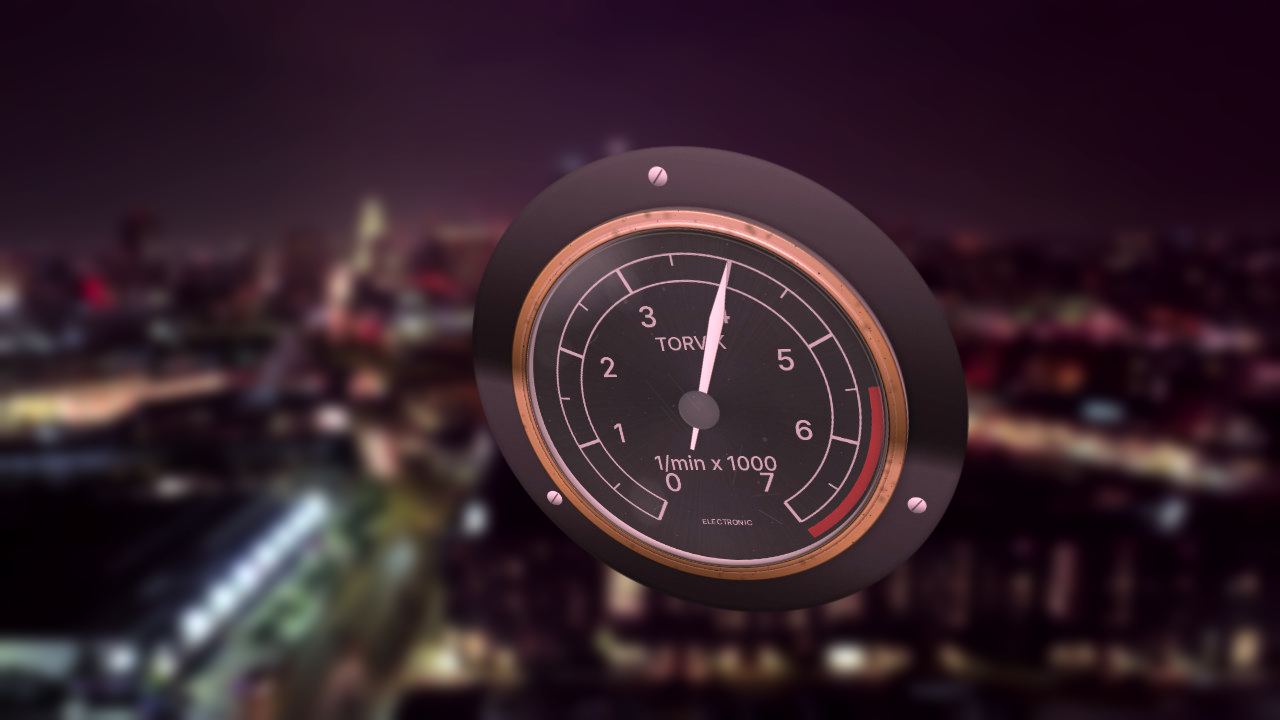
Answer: value=4000 unit=rpm
